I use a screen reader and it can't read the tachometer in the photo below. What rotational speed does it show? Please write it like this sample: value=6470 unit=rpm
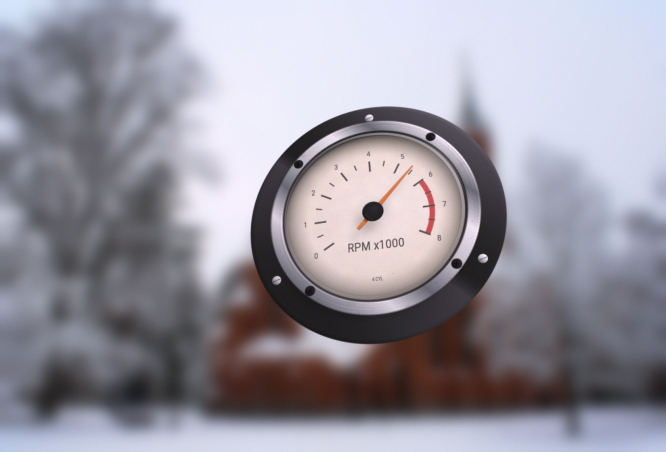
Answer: value=5500 unit=rpm
